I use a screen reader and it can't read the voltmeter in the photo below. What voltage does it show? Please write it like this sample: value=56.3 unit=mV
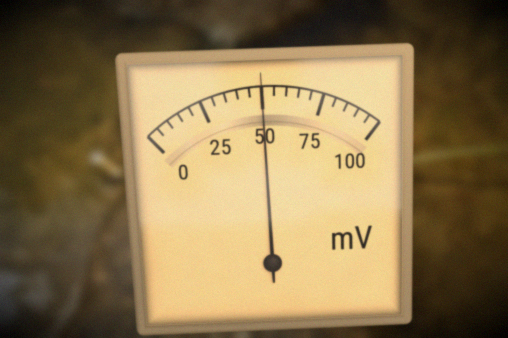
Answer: value=50 unit=mV
